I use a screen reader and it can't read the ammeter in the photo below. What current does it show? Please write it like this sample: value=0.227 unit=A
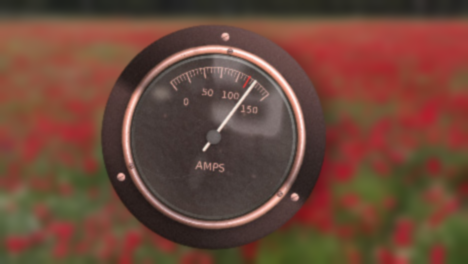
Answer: value=125 unit=A
